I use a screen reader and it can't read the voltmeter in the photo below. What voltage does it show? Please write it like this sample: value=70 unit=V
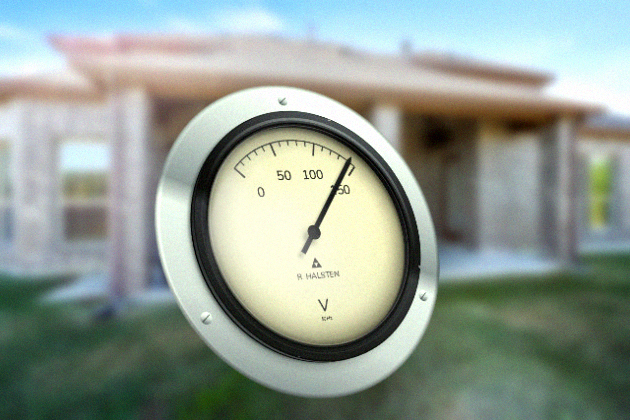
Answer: value=140 unit=V
